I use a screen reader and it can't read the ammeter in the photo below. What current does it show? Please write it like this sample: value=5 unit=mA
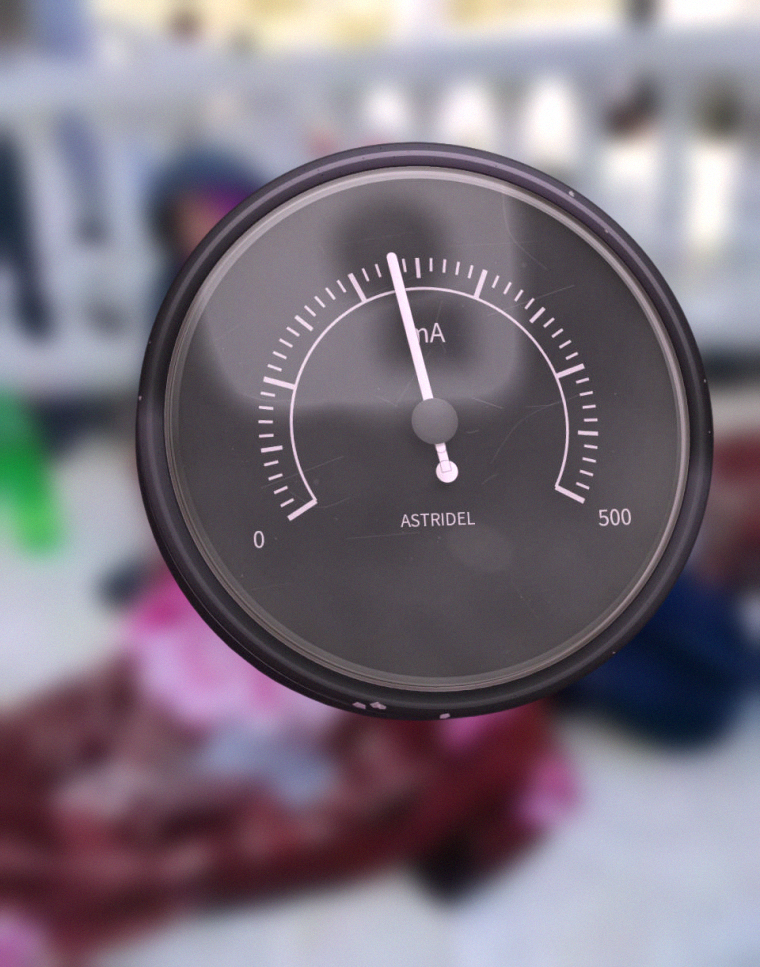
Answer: value=230 unit=mA
